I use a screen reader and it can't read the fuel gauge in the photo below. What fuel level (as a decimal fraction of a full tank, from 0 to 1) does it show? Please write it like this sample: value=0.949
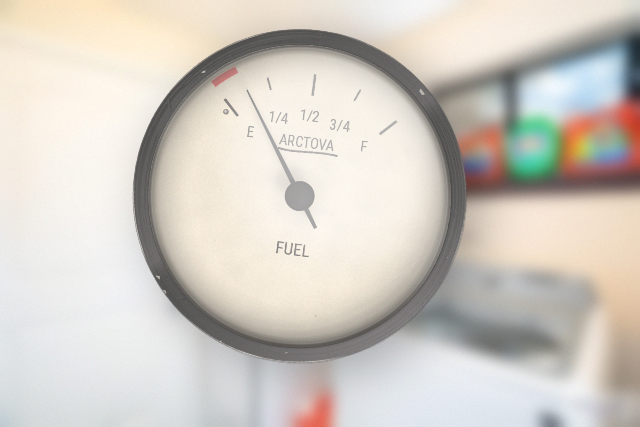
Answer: value=0.125
